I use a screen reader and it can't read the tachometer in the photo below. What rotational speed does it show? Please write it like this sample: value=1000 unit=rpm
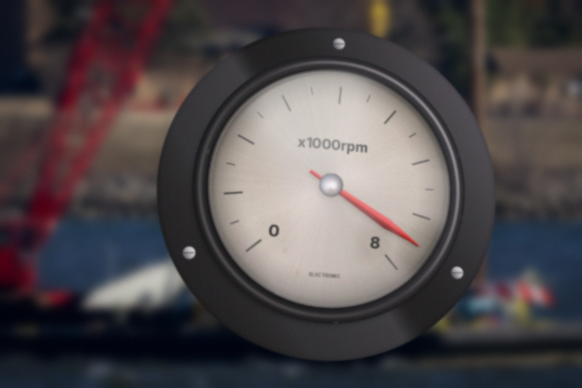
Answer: value=7500 unit=rpm
